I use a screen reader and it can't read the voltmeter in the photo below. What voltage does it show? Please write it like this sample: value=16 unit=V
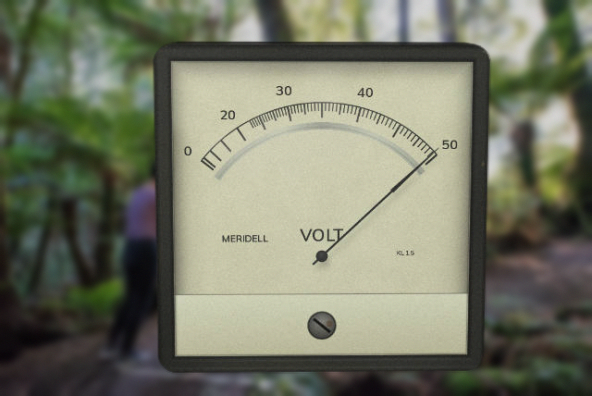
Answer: value=49.5 unit=V
